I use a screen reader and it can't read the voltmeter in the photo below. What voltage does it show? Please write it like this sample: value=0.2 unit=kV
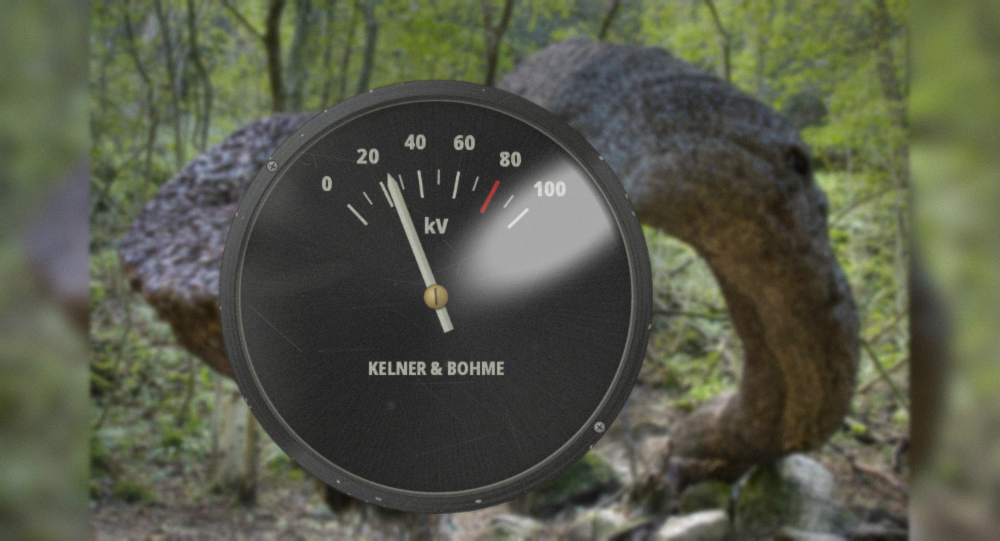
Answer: value=25 unit=kV
